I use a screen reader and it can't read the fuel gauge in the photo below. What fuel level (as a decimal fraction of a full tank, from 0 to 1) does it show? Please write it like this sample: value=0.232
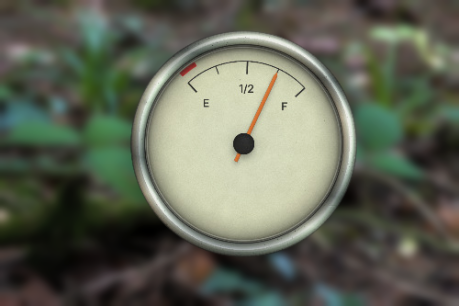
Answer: value=0.75
